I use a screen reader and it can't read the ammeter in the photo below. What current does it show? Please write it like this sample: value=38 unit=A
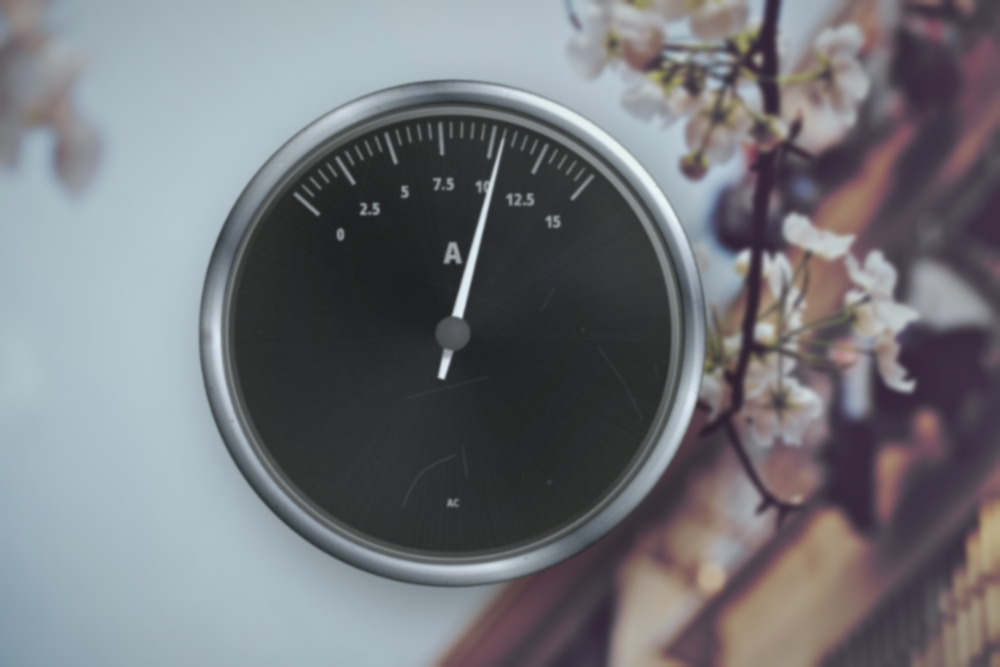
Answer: value=10.5 unit=A
